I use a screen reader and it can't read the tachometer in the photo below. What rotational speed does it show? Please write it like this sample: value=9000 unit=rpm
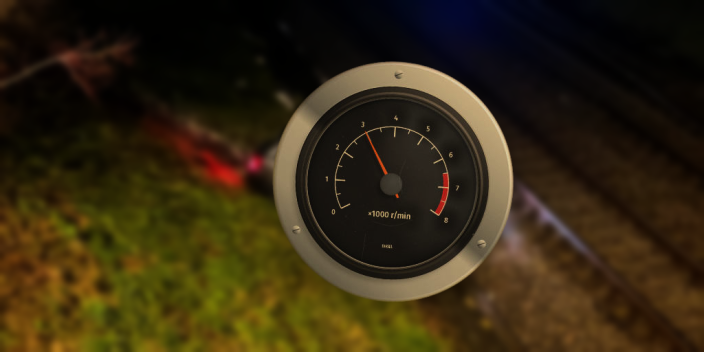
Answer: value=3000 unit=rpm
